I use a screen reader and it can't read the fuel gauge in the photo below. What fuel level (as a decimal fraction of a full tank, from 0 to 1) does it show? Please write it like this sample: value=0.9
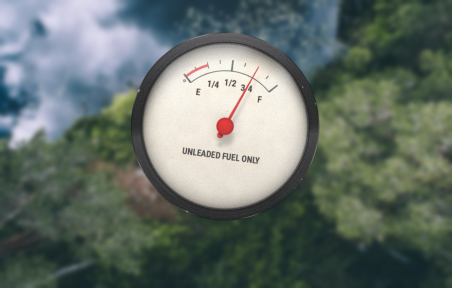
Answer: value=0.75
